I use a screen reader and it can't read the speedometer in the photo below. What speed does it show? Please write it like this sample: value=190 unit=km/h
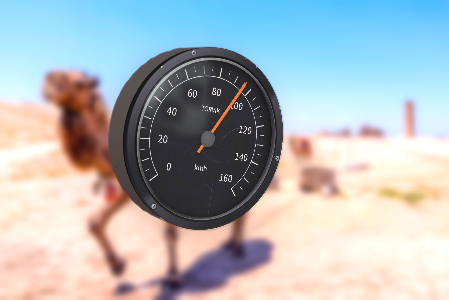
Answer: value=95 unit=km/h
